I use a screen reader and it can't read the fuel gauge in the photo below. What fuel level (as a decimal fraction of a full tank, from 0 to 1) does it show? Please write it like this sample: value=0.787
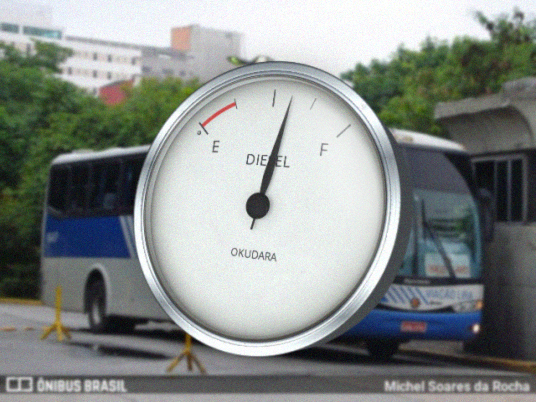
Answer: value=0.625
